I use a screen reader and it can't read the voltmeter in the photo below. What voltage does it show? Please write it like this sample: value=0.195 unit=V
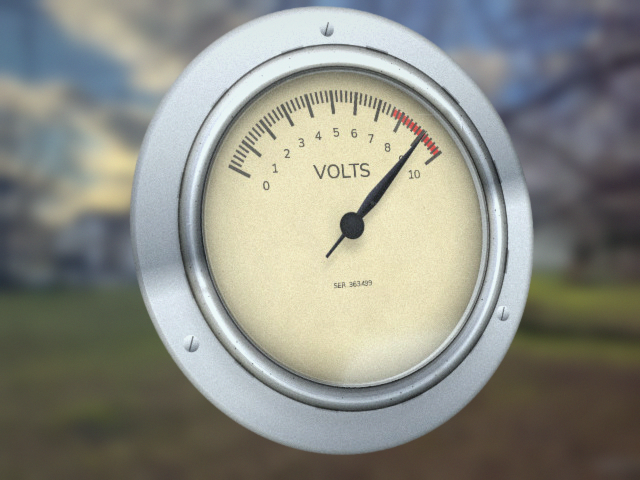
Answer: value=9 unit=V
